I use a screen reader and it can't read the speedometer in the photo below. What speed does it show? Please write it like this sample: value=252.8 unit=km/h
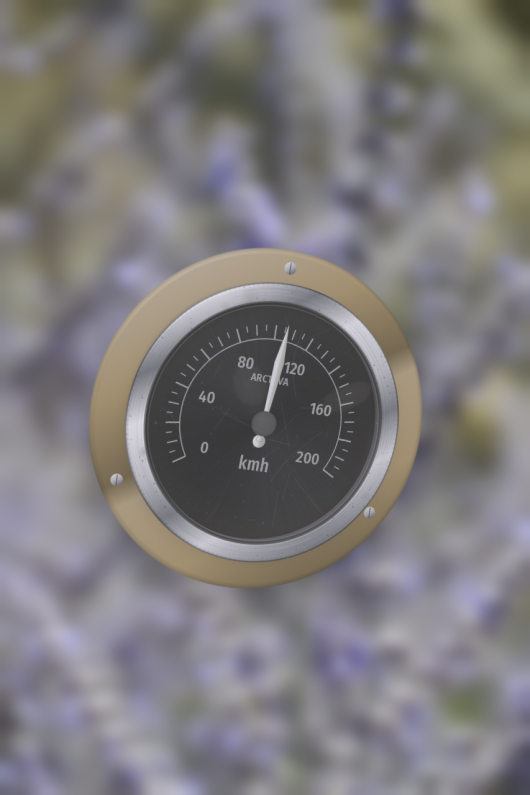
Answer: value=105 unit=km/h
